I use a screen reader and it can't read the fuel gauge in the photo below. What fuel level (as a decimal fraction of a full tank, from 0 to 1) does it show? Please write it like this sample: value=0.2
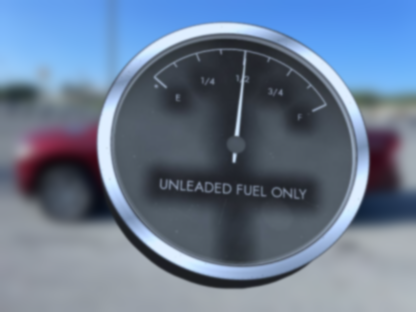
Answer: value=0.5
